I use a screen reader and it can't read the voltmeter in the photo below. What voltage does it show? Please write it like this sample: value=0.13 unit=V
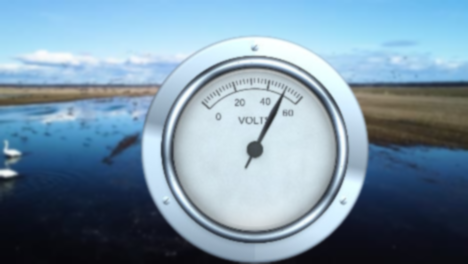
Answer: value=50 unit=V
